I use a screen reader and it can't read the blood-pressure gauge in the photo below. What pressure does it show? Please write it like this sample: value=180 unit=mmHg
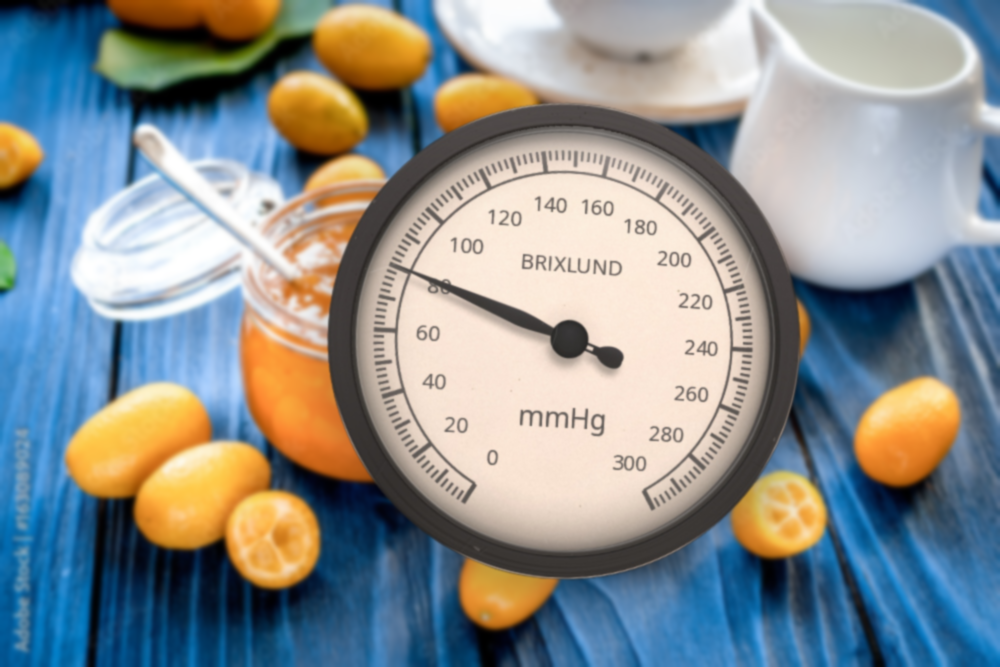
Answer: value=80 unit=mmHg
